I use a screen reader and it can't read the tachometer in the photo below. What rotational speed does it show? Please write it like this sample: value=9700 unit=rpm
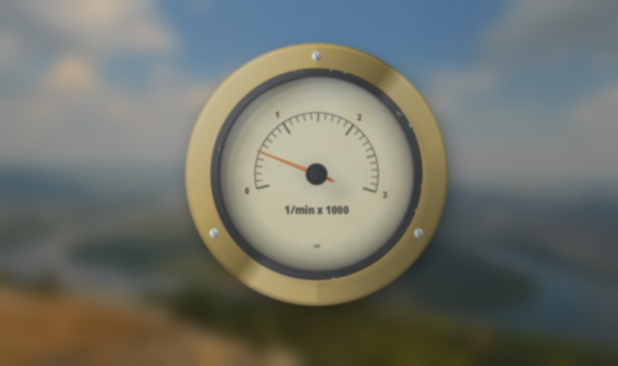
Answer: value=500 unit=rpm
